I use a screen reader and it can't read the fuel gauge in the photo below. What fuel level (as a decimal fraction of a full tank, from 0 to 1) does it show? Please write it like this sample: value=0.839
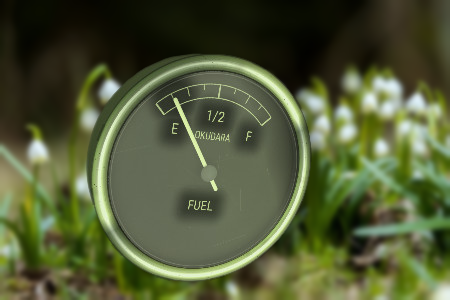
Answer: value=0.125
